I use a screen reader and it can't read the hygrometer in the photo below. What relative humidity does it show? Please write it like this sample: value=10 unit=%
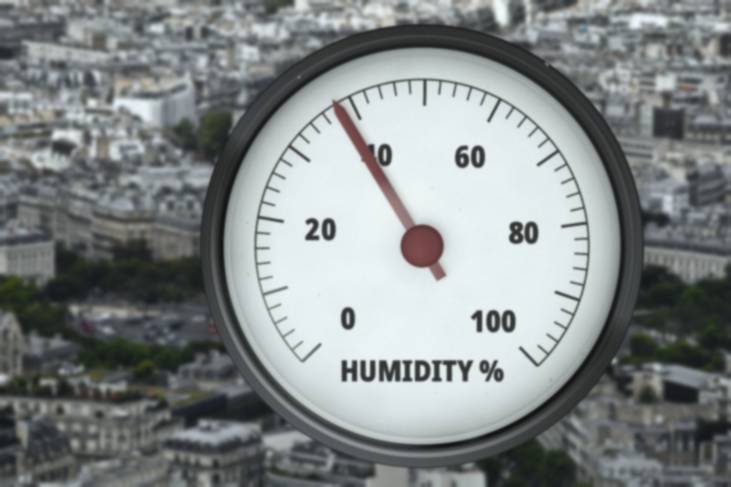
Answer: value=38 unit=%
